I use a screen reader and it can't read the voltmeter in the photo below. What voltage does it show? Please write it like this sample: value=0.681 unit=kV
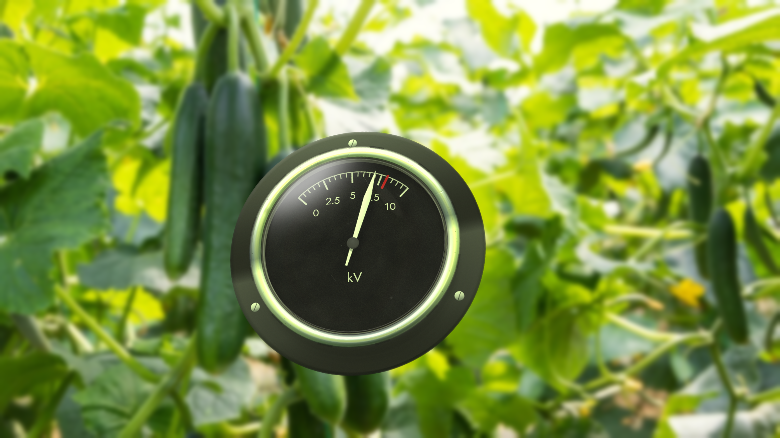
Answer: value=7 unit=kV
